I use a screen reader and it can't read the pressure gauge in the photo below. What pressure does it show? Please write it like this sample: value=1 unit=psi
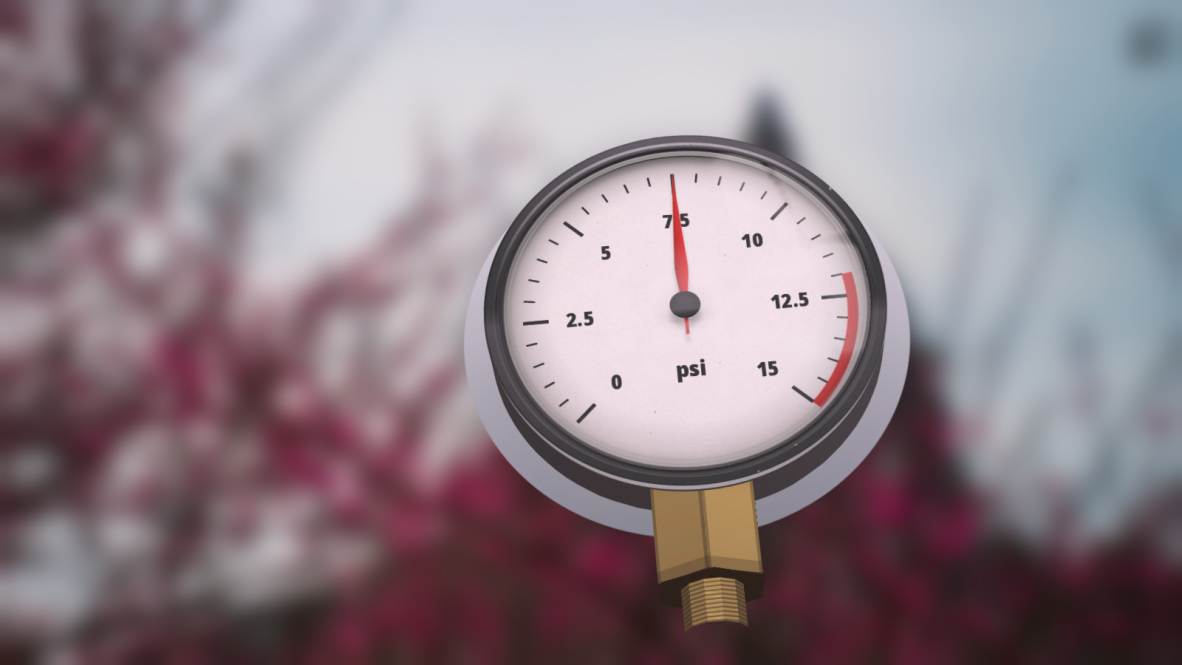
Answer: value=7.5 unit=psi
